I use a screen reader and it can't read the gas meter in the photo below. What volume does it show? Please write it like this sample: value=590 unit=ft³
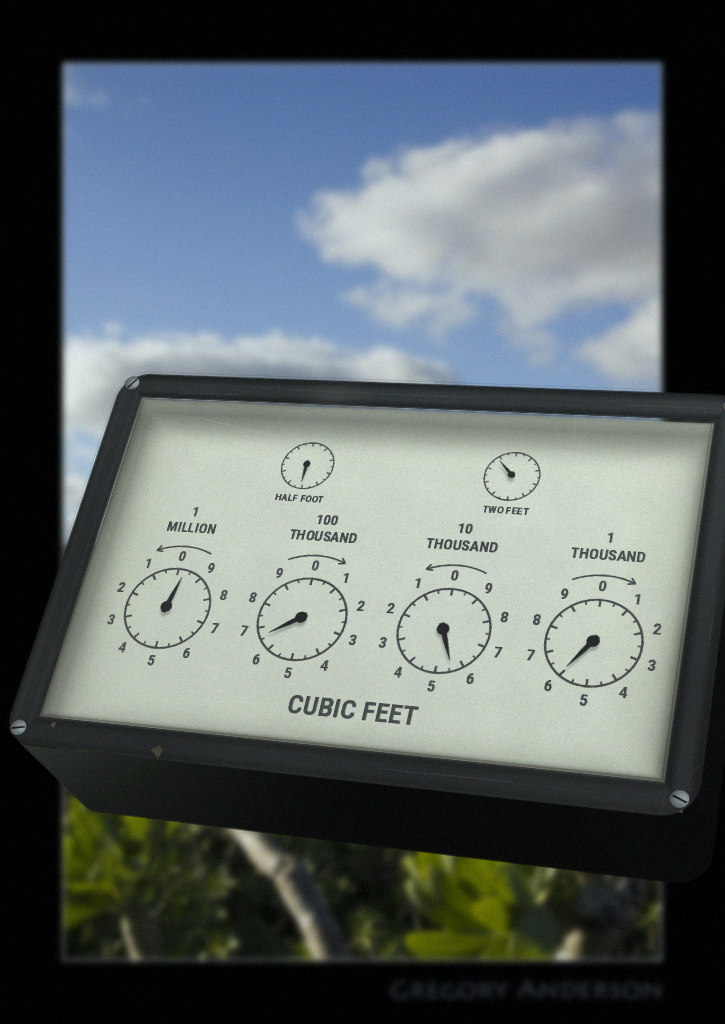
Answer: value=965600 unit=ft³
